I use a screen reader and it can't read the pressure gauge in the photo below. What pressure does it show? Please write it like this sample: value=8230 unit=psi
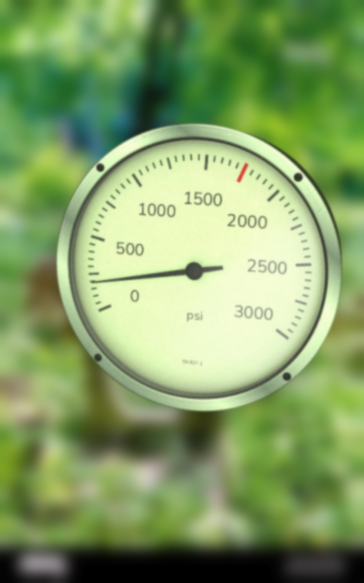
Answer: value=200 unit=psi
